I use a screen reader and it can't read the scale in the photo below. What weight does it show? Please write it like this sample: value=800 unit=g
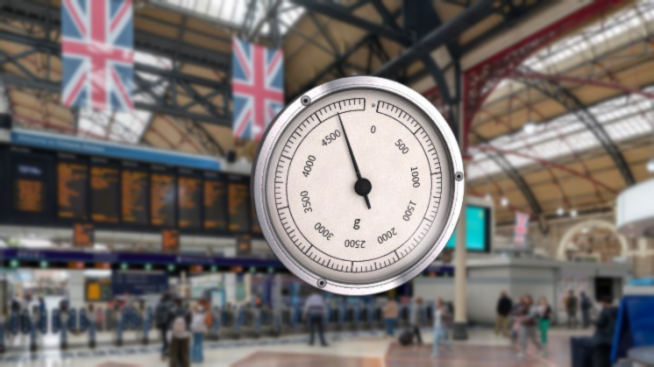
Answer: value=4700 unit=g
